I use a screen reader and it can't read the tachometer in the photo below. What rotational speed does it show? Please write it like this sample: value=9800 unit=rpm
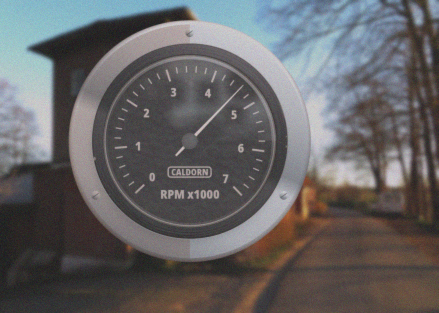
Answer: value=4600 unit=rpm
